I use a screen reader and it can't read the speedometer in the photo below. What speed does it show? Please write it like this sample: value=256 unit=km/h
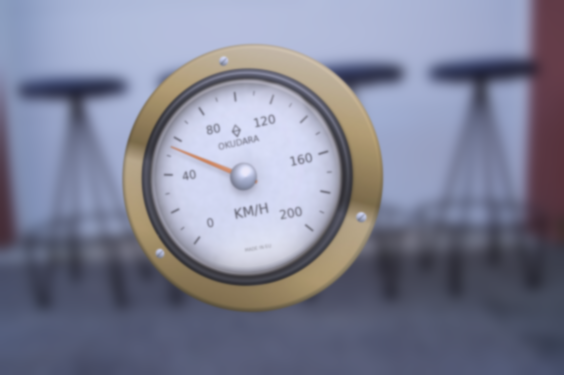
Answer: value=55 unit=km/h
